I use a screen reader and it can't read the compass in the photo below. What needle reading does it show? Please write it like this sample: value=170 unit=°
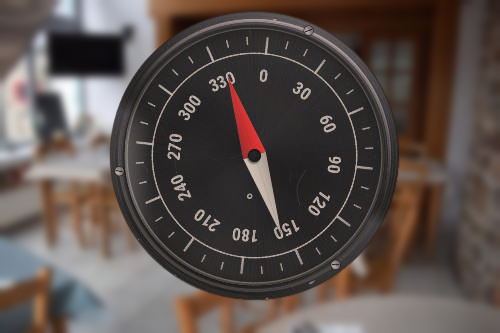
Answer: value=335 unit=°
